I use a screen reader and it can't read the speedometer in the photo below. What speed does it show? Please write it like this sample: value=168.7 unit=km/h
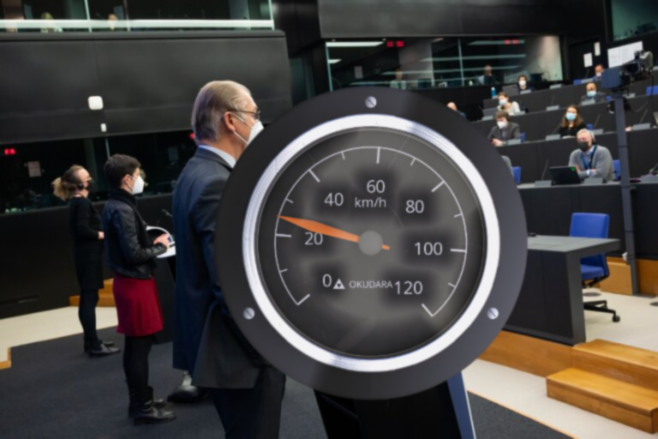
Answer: value=25 unit=km/h
